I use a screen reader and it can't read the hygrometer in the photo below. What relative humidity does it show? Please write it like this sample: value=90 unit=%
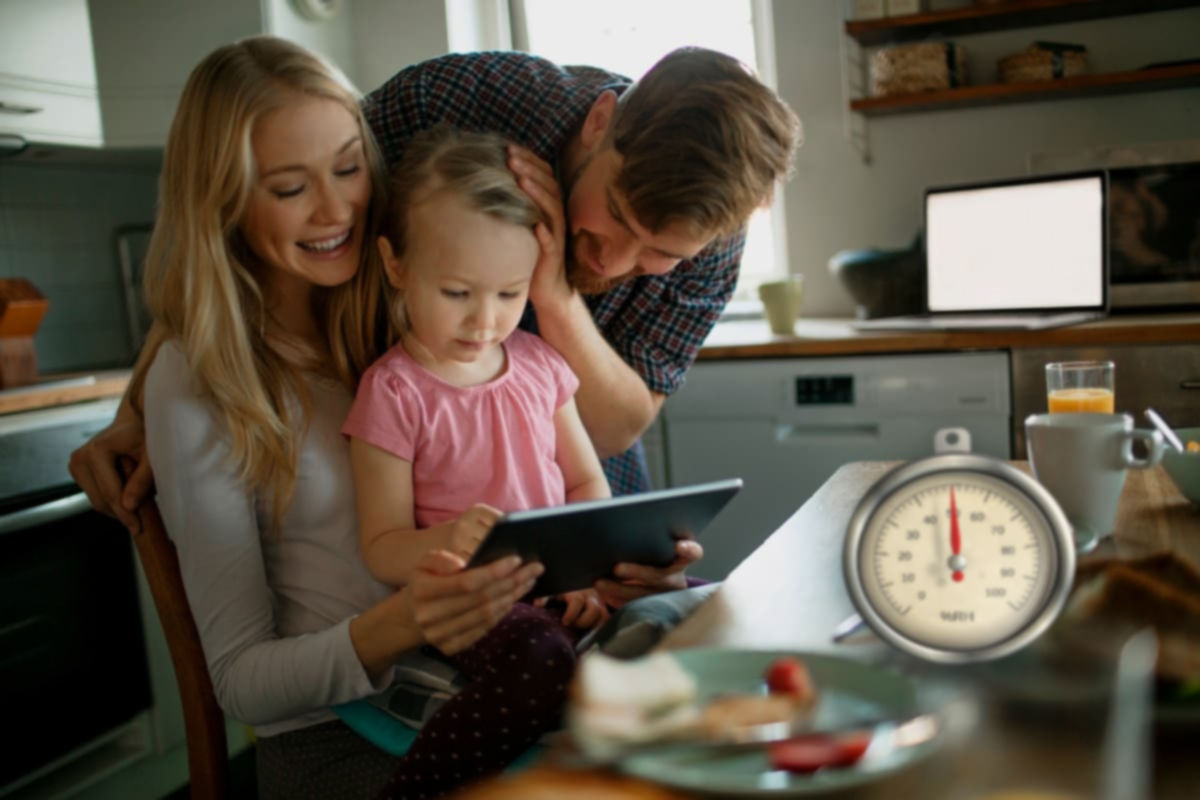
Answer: value=50 unit=%
